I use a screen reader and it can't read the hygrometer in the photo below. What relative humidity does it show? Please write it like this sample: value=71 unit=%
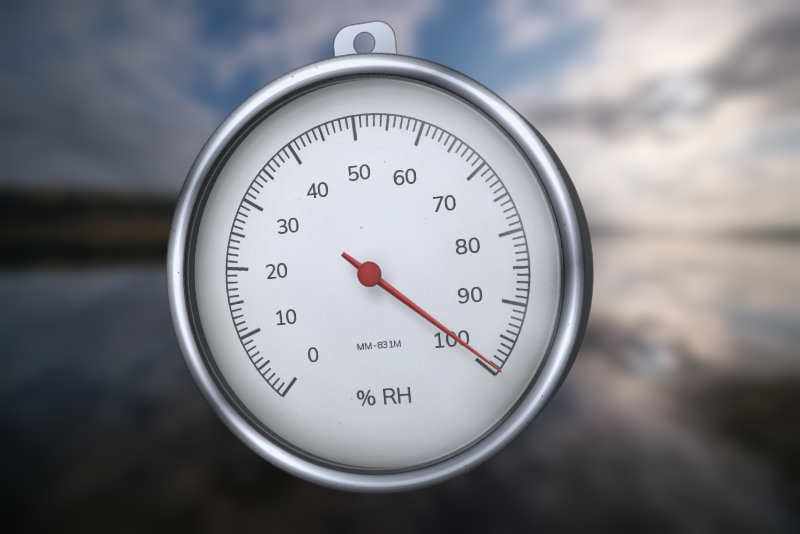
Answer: value=99 unit=%
